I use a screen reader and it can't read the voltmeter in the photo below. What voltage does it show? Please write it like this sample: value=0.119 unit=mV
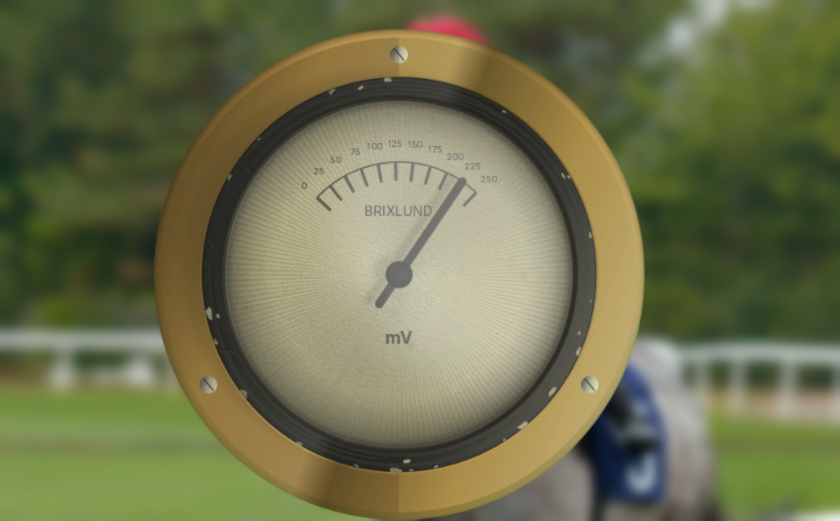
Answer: value=225 unit=mV
